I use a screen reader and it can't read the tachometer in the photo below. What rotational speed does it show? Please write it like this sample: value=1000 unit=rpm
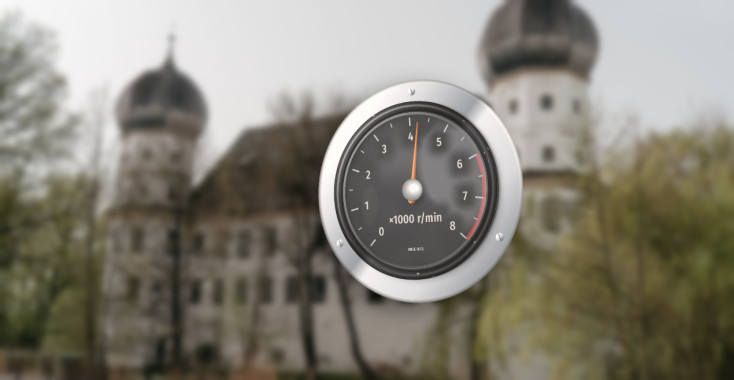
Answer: value=4250 unit=rpm
